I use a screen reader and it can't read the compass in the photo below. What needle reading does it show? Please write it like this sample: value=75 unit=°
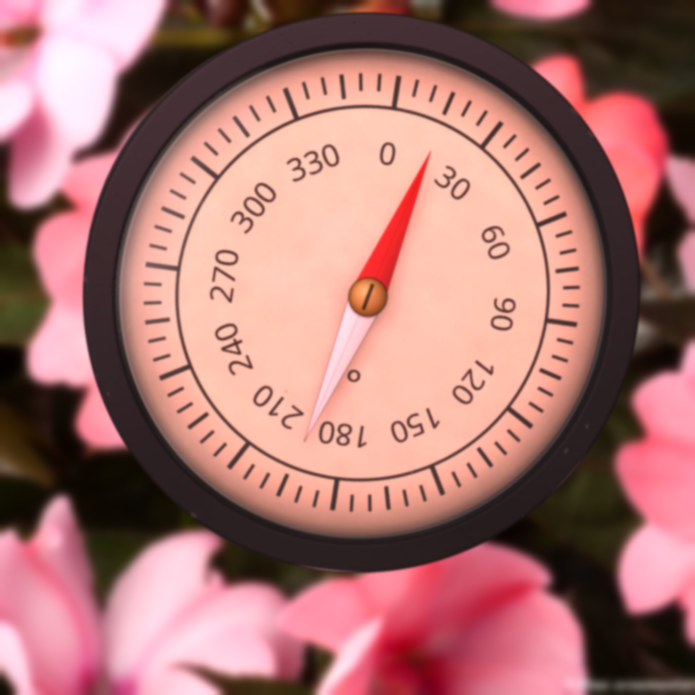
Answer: value=15 unit=°
